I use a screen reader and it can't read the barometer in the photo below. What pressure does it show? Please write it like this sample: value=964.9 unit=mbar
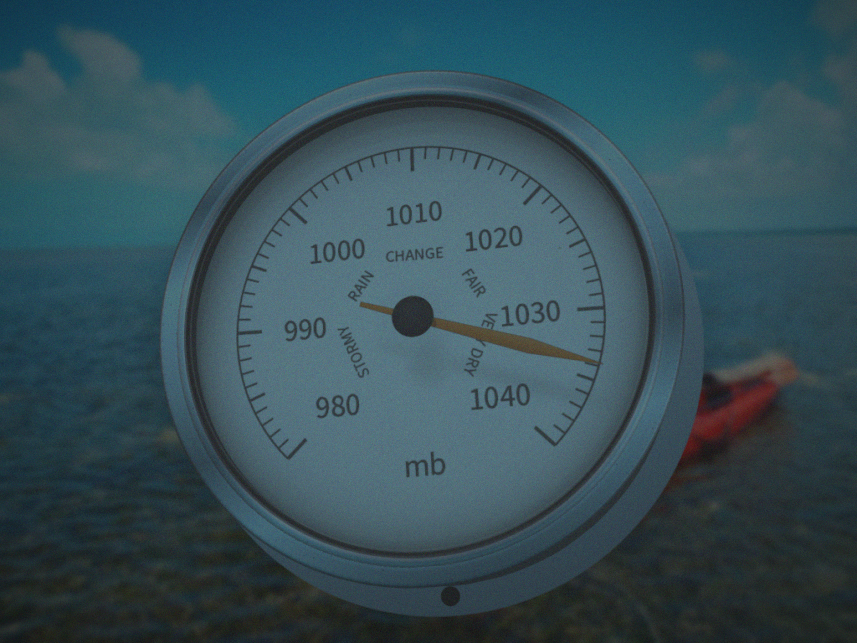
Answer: value=1034 unit=mbar
